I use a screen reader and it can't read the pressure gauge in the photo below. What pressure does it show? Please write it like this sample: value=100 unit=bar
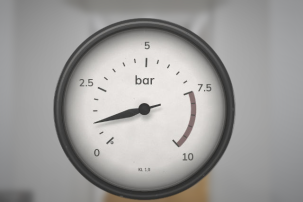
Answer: value=1 unit=bar
